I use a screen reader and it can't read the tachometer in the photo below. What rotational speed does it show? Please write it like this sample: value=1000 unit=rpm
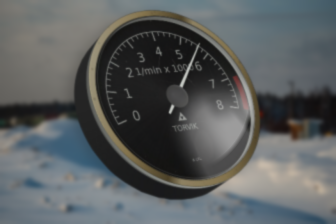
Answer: value=5600 unit=rpm
